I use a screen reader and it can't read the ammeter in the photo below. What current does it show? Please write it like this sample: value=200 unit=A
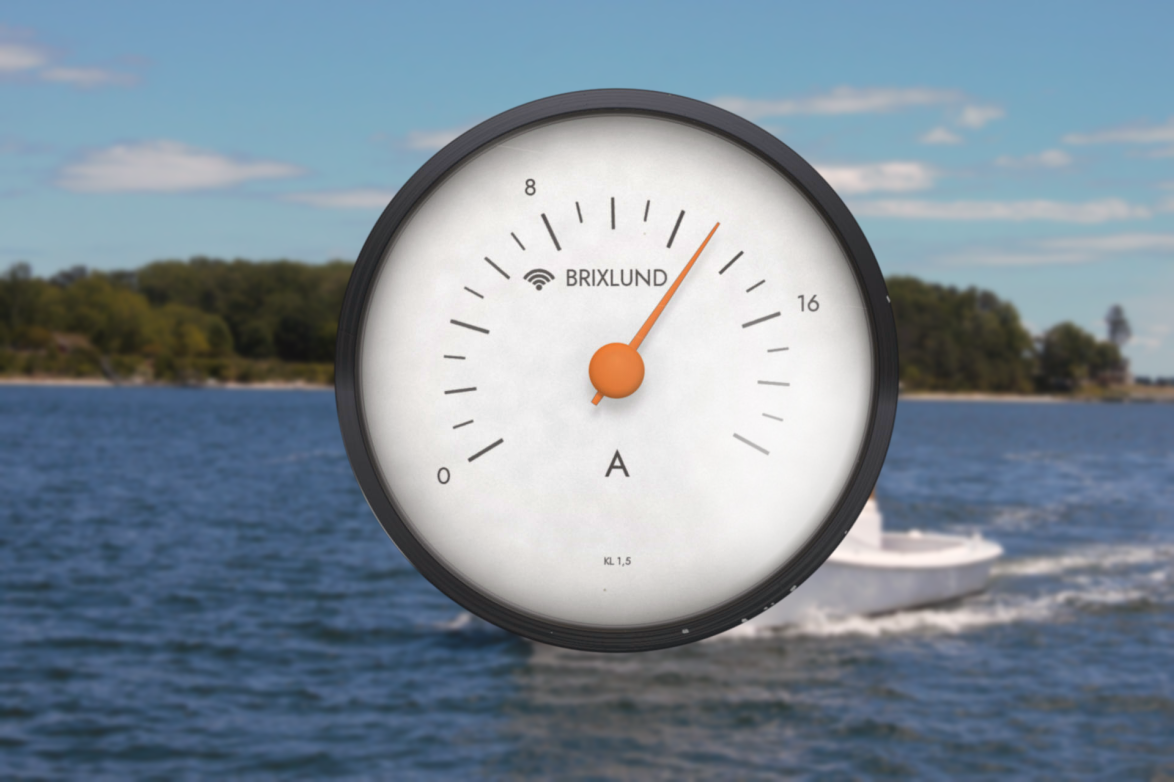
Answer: value=13 unit=A
